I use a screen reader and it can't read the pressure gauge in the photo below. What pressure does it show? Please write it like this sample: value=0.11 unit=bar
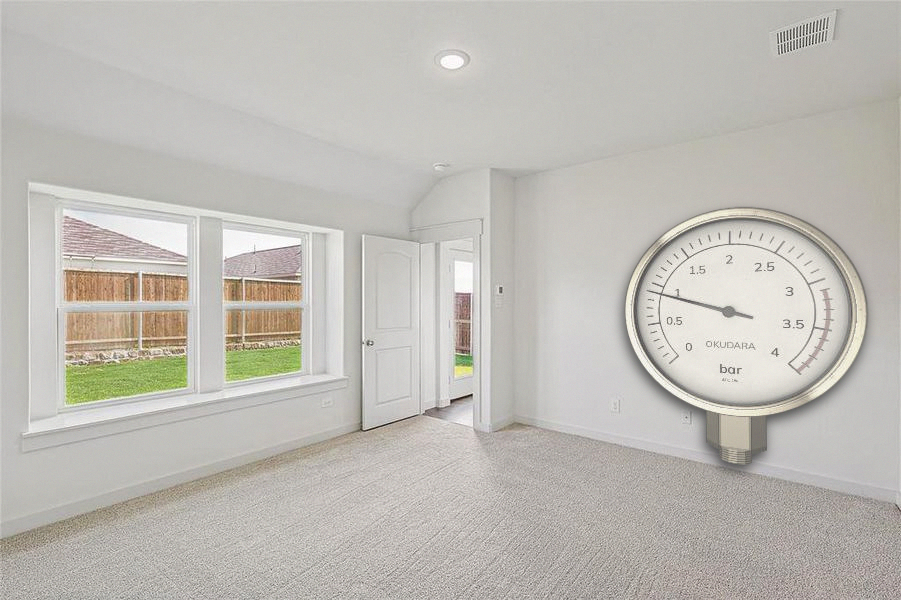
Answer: value=0.9 unit=bar
